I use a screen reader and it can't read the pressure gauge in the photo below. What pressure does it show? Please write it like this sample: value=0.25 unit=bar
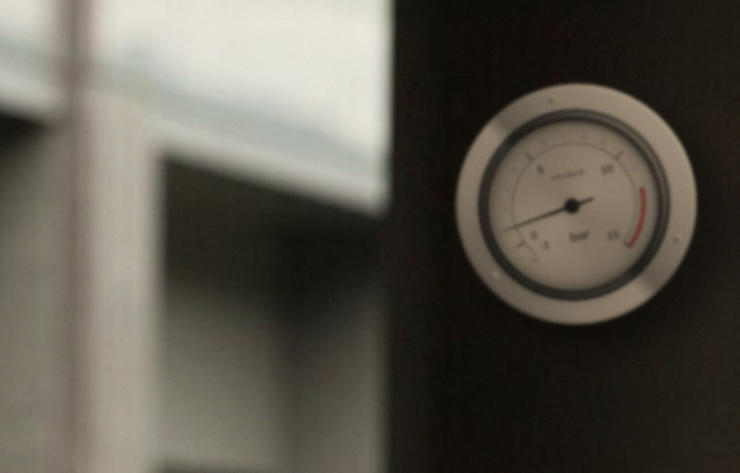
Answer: value=1 unit=bar
